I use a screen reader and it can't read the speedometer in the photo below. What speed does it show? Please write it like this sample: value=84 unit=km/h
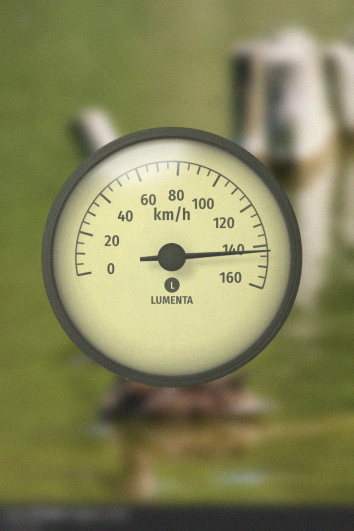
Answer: value=142.5 unit=km/h
